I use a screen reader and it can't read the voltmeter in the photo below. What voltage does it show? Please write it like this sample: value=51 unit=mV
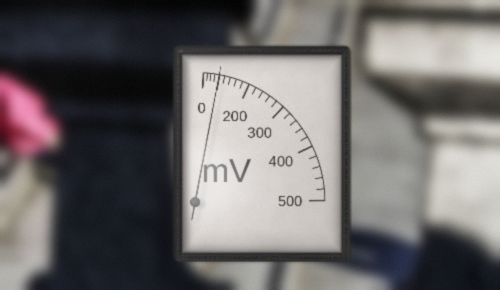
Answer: value=100 unit=mV
